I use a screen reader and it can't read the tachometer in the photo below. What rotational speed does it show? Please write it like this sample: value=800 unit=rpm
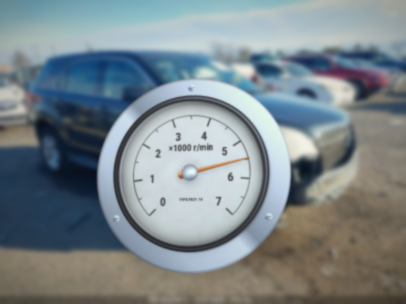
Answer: value=5500 unit=rpm
